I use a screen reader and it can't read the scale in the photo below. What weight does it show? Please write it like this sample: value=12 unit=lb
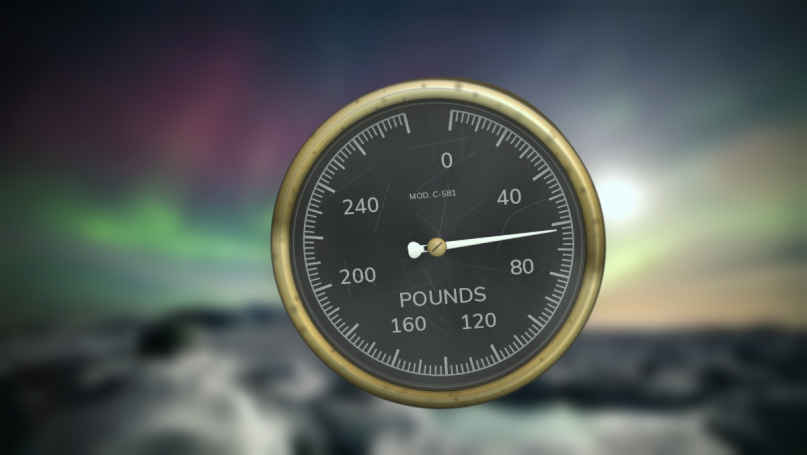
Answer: value=62 unit=lb
